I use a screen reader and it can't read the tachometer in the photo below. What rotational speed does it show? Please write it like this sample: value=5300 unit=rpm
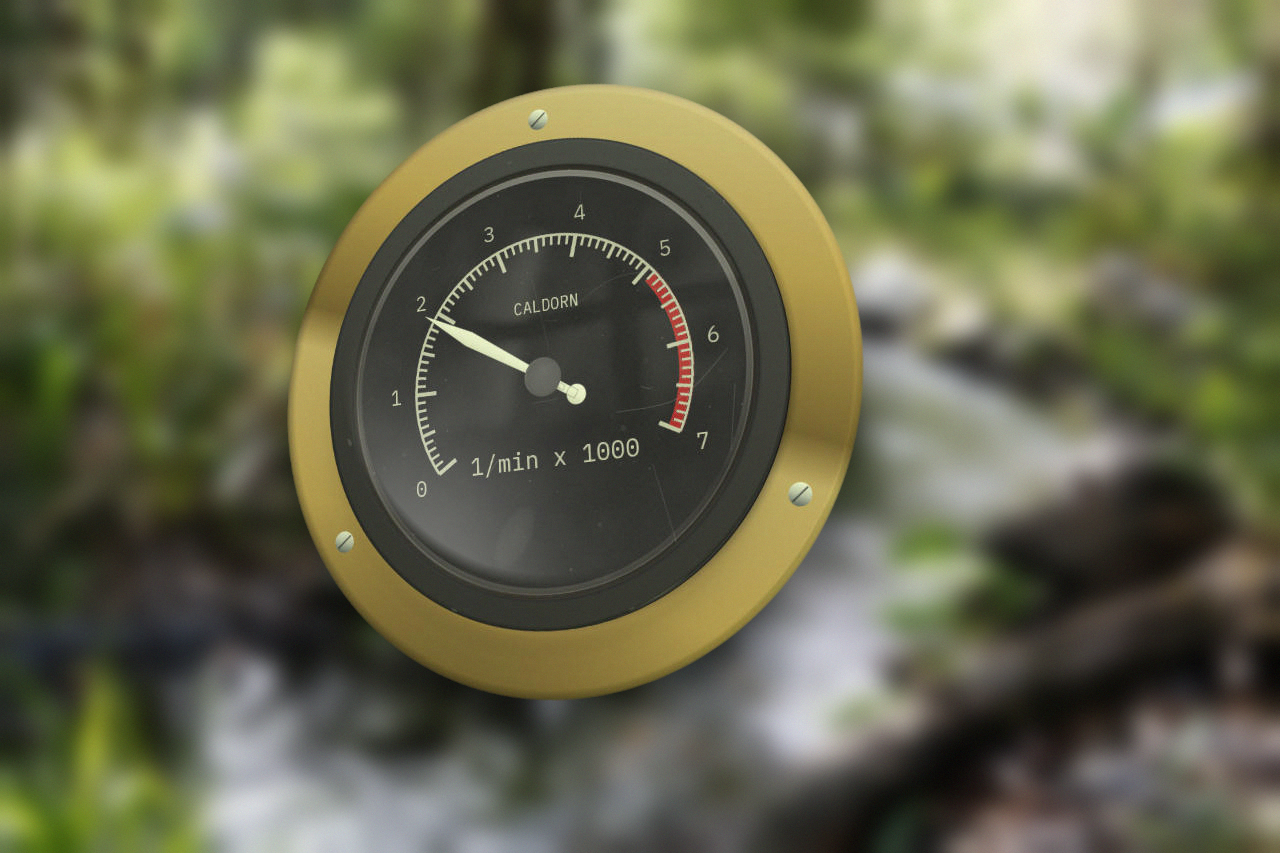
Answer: value=1900 unit=rpm
